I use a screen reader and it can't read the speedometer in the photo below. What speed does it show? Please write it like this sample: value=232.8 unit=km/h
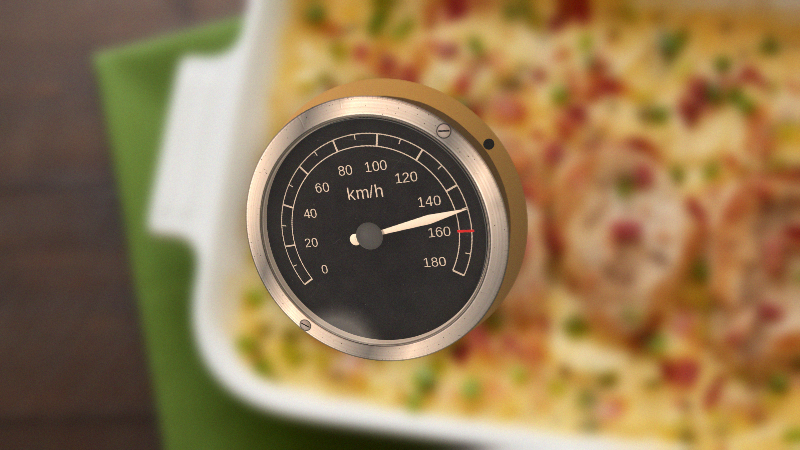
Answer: value=150 unit=km/h
